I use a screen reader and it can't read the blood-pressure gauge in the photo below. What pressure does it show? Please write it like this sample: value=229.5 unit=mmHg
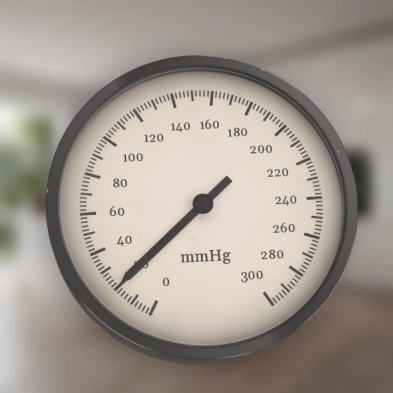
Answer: value=20 unit=mmHg
